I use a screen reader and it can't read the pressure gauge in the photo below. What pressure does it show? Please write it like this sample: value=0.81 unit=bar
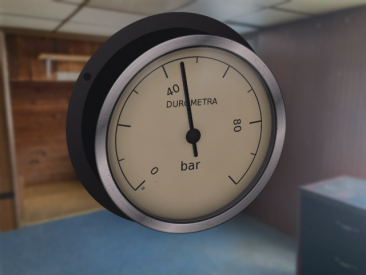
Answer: value=45 unit=bar
